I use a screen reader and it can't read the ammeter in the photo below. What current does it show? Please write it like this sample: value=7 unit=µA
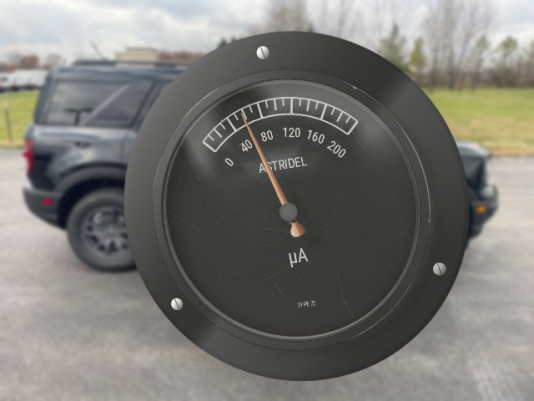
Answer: value=60 unit=µA
